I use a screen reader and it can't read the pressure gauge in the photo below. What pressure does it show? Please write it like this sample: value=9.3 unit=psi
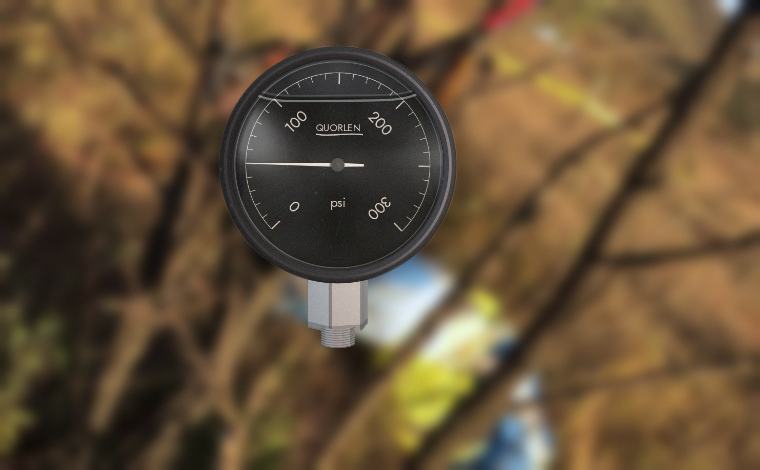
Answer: value=50 unit=psi
